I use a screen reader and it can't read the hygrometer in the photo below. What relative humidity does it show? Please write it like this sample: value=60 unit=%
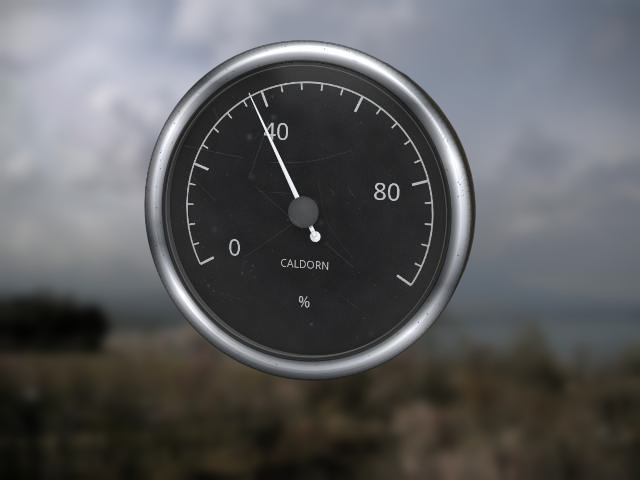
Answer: value=38 unit=%
